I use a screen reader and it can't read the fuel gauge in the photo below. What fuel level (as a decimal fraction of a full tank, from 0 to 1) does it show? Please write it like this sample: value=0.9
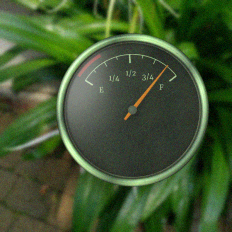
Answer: value=0.875
